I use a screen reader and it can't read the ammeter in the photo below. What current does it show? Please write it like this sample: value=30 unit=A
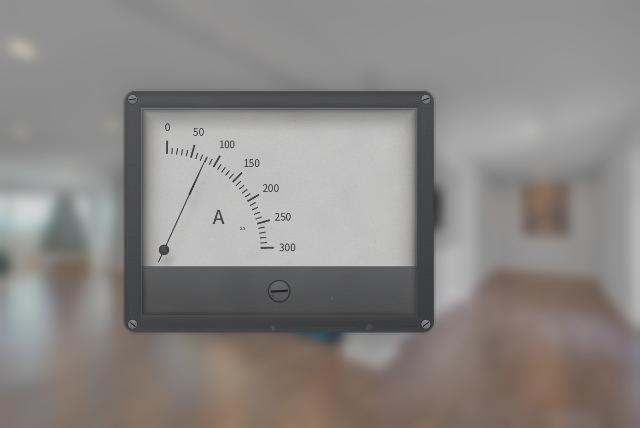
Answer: value=80 unit=A
